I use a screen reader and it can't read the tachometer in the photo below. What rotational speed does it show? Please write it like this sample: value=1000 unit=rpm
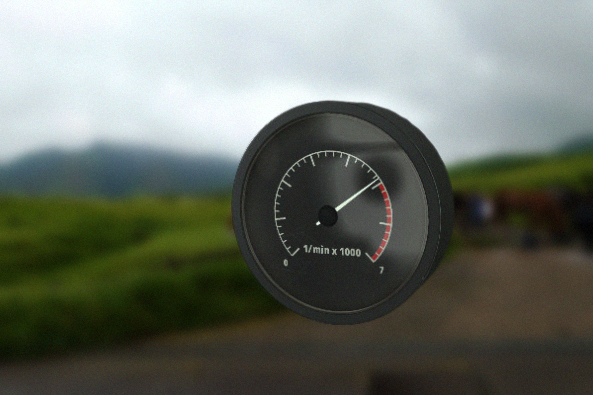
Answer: value=4900 unit=rpm
